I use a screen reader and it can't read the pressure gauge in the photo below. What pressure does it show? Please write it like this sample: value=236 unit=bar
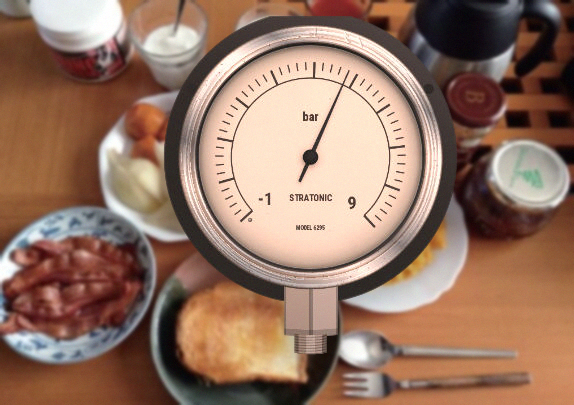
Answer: value=4.8 unit=bar
